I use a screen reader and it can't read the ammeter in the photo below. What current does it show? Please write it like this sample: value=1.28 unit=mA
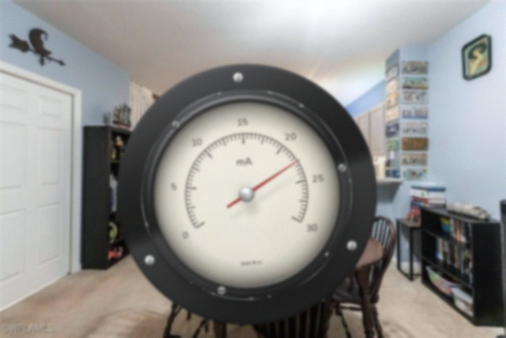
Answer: value=22.5 unit=mA
